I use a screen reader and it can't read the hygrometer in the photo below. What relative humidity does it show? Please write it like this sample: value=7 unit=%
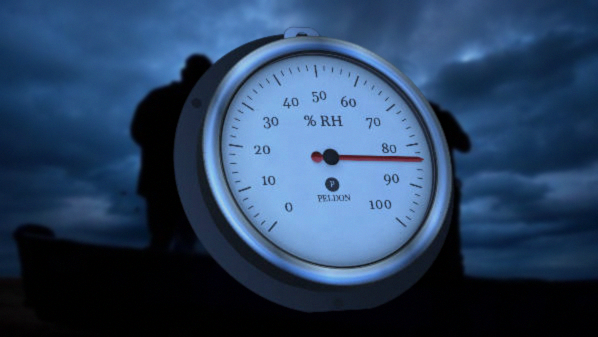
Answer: value=84 unit=%
